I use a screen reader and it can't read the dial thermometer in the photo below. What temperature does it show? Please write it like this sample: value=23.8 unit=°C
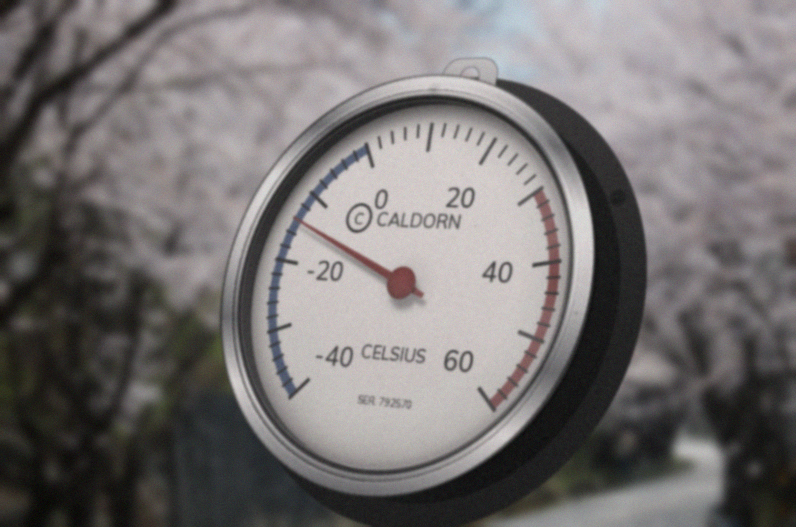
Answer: value=-14 unit=°C
